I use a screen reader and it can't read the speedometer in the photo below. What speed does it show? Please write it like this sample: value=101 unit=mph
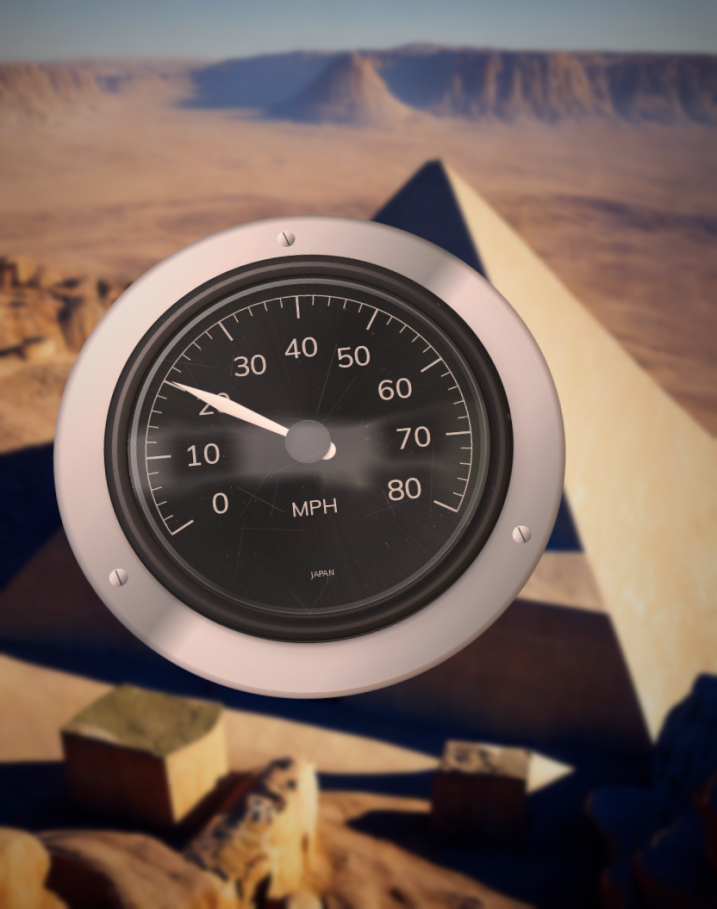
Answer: value=20 unit=mph
